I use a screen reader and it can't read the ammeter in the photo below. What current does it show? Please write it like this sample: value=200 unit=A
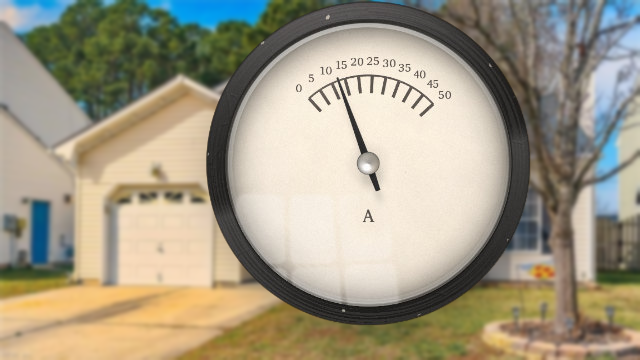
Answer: value=12.5 unit=A
